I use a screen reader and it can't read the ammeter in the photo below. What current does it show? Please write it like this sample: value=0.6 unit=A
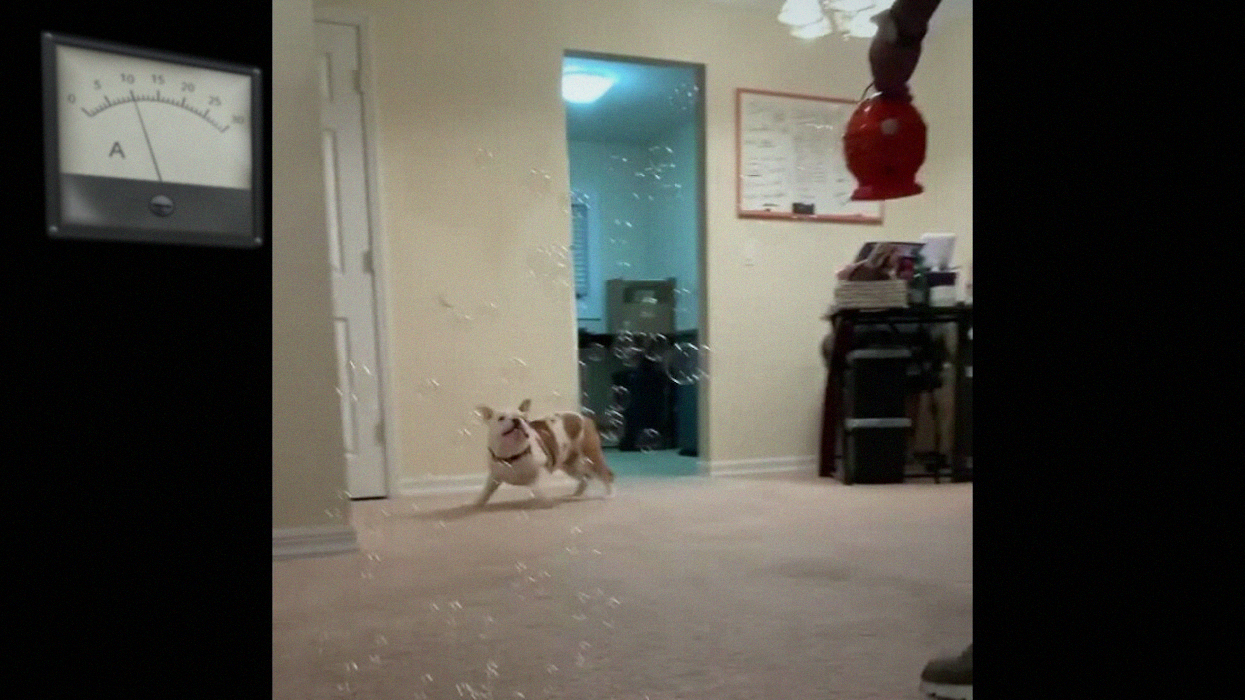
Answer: value=10 unit=A
